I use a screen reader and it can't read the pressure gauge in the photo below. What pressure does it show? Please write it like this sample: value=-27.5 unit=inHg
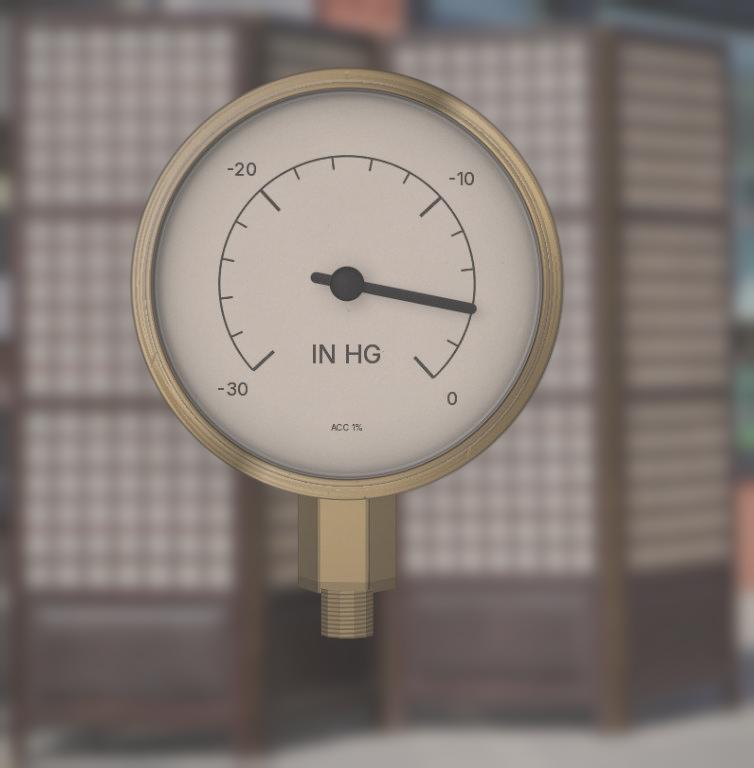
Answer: value=-4 unit=inHg
